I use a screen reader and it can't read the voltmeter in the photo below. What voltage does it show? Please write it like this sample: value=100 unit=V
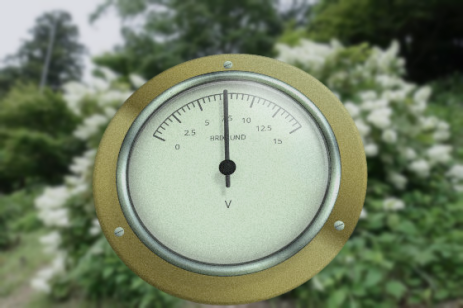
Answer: value=7.5 unit=V
